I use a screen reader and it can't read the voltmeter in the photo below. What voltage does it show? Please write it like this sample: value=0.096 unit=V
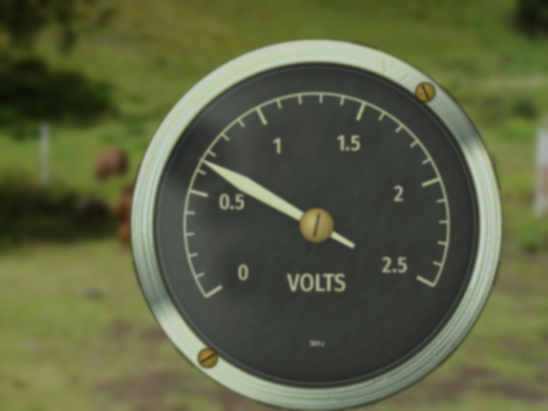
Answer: value=0.65 unit=V
